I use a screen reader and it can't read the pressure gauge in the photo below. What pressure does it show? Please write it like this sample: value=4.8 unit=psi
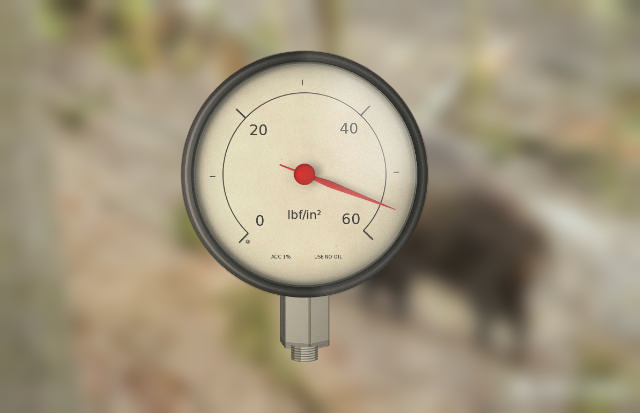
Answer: value=55 unit=psi
